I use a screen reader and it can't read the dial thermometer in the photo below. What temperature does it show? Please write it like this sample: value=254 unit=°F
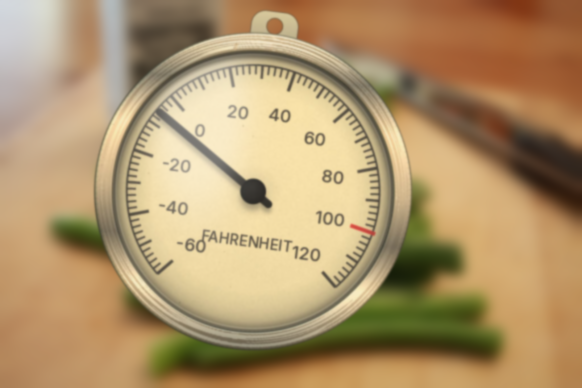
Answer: value=-6 unit=°F
